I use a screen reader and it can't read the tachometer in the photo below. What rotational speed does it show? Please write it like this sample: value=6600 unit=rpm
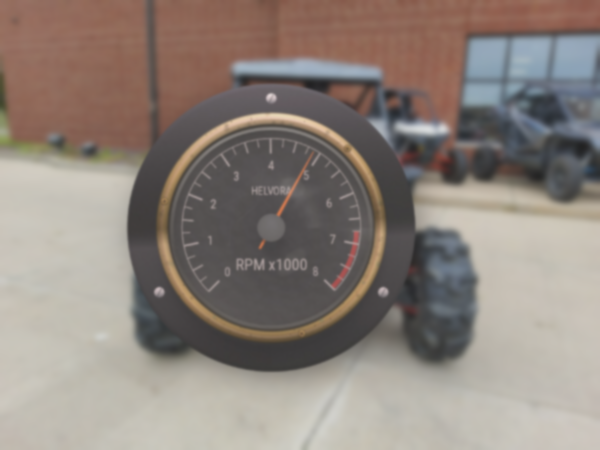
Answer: value=4875 unit=rpm
